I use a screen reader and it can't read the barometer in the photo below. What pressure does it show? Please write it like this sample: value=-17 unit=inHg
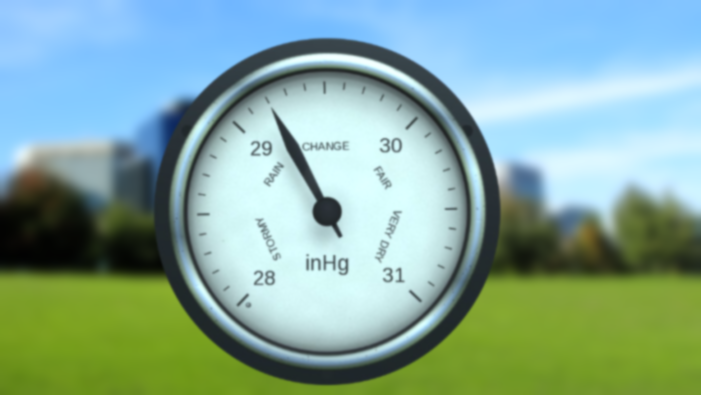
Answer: value=29.2 unit=inHg
